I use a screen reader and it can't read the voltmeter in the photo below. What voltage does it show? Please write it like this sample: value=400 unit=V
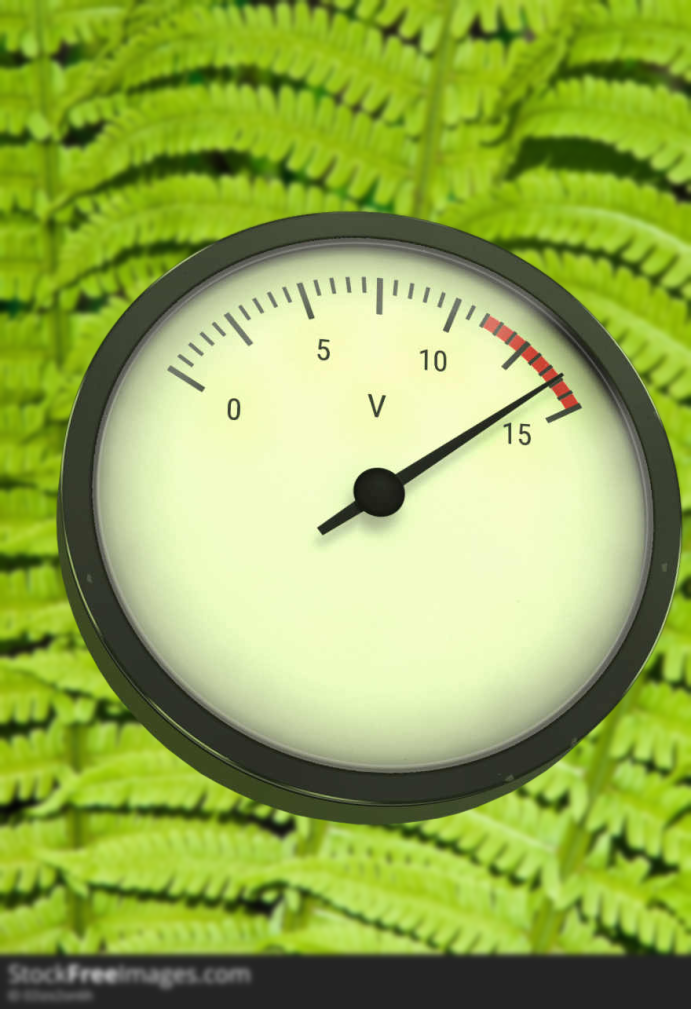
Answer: value=14 unit=V
